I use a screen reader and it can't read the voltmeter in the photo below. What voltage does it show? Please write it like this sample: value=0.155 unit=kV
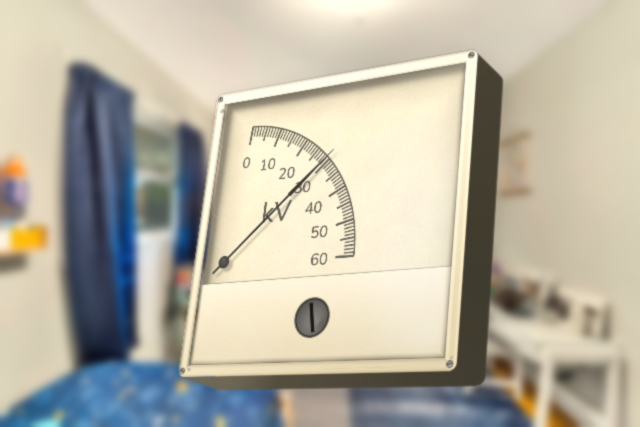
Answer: value=30 unit=kV
